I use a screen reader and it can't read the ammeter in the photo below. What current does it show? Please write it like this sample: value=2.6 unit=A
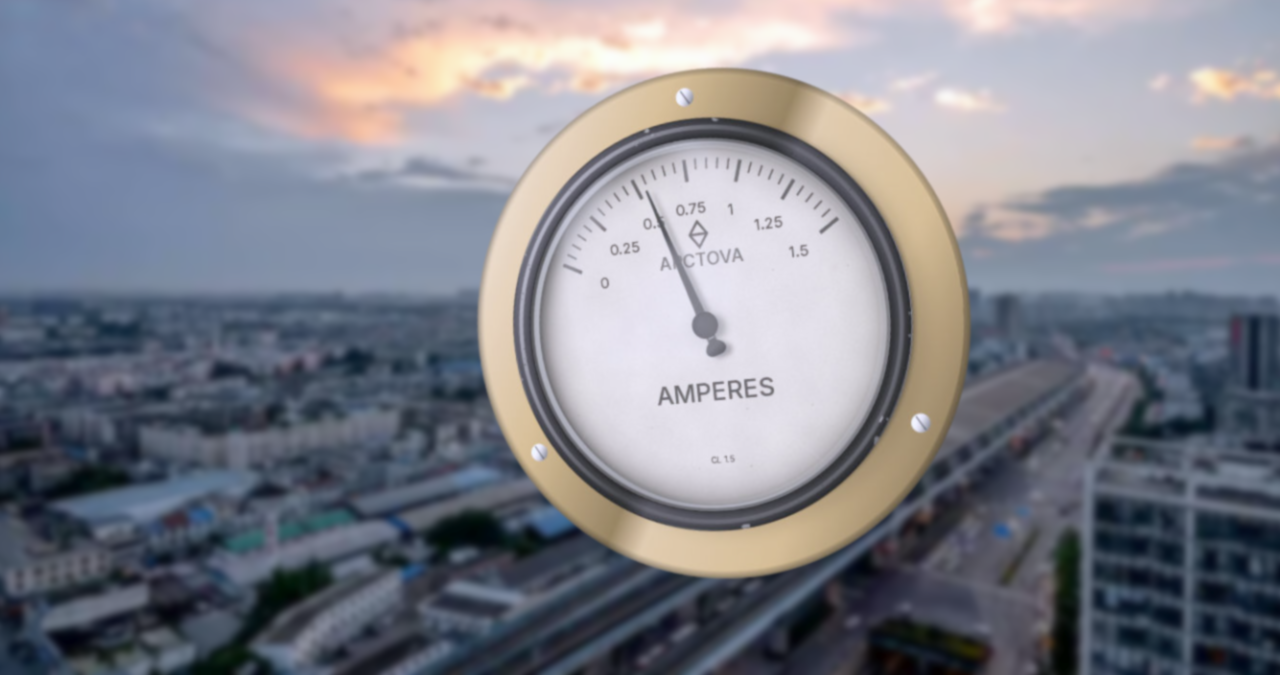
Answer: value=0.55 unit=A
